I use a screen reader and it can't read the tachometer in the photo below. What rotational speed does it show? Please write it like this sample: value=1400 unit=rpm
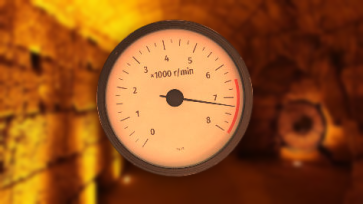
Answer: value=7250 unit=rpm
